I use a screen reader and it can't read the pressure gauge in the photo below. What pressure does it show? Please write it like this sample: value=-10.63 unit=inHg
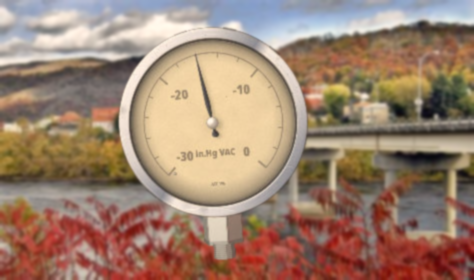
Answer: value=-16 unit=inHg
